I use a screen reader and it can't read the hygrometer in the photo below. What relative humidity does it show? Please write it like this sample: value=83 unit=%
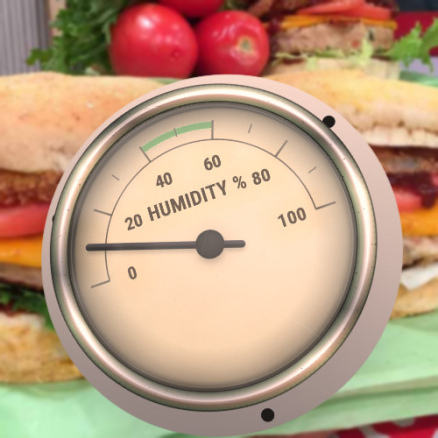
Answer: value=10 unit=%
